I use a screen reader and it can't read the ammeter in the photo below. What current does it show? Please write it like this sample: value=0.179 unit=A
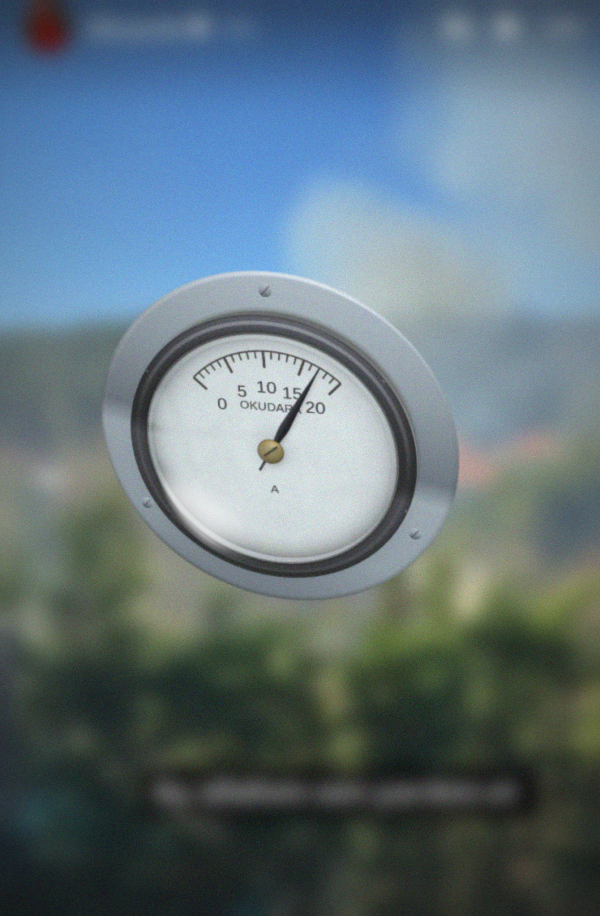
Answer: value=17 unit=A
